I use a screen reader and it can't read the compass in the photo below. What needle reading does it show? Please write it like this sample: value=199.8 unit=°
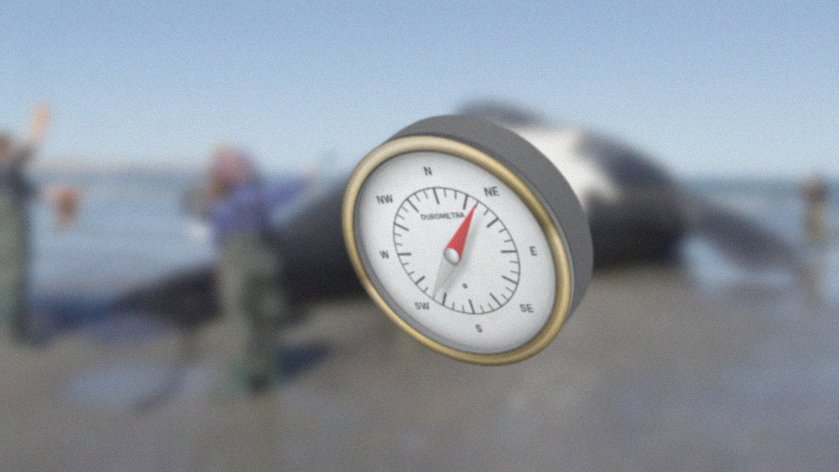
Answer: value=40 unit=°
